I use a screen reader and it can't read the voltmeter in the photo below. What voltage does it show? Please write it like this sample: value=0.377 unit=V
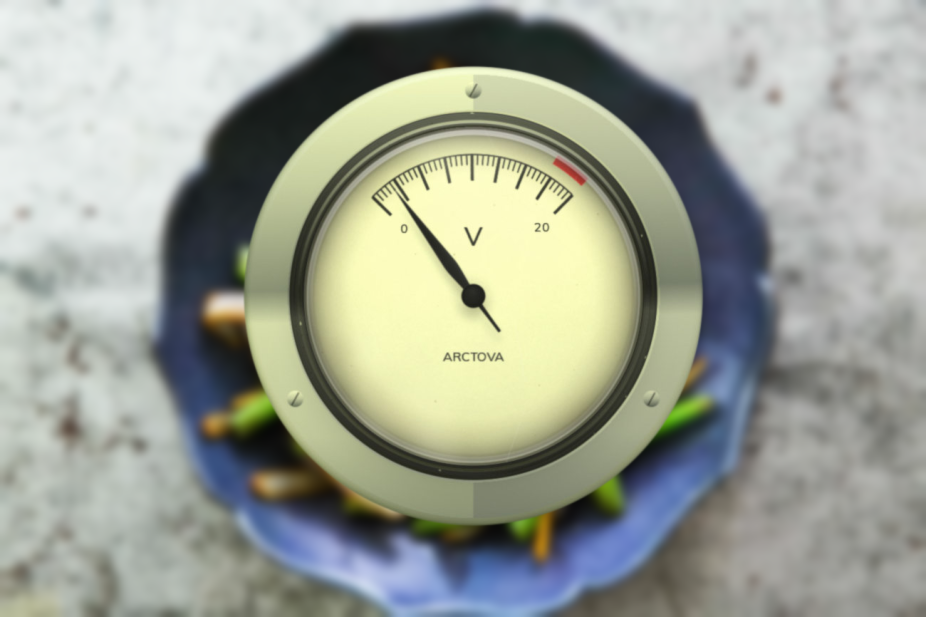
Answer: value=2 unit=V
